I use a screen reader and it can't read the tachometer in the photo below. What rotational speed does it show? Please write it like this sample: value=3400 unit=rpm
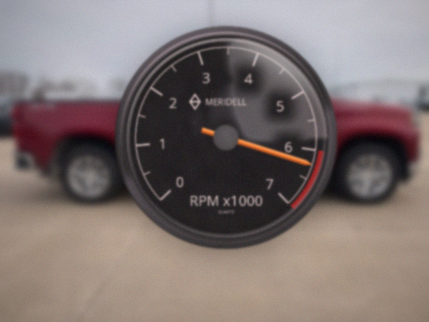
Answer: value=6250 unit=rpm
